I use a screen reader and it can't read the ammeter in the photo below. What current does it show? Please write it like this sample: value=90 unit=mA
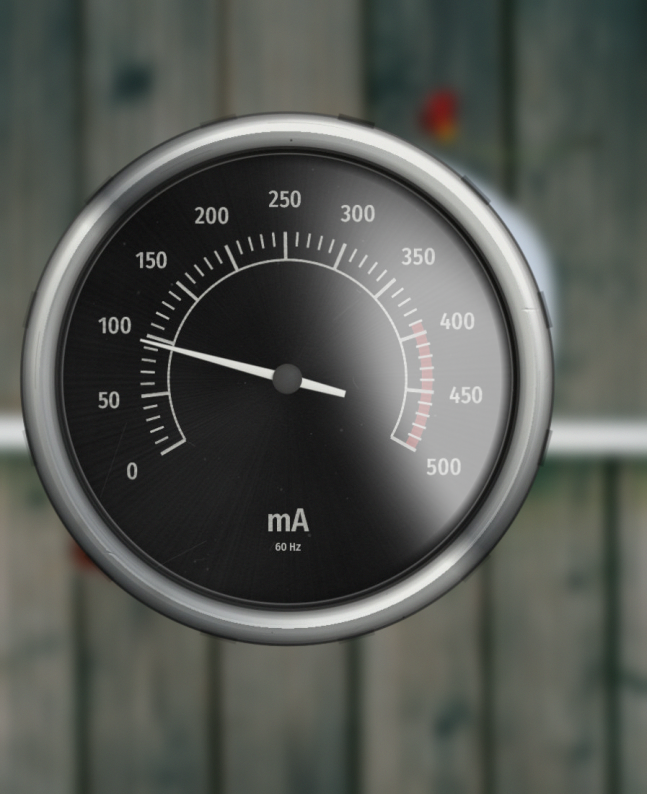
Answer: value=95 unit=mA
